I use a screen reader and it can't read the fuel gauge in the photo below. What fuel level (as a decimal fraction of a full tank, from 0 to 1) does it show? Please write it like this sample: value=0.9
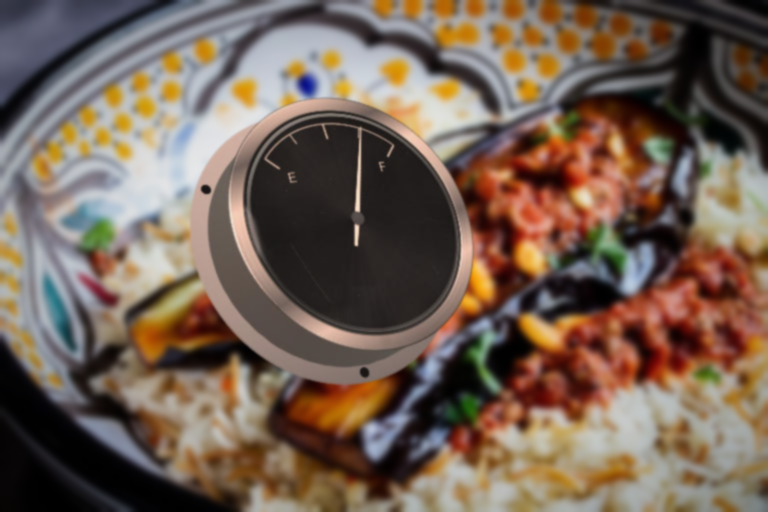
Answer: value=0.75
